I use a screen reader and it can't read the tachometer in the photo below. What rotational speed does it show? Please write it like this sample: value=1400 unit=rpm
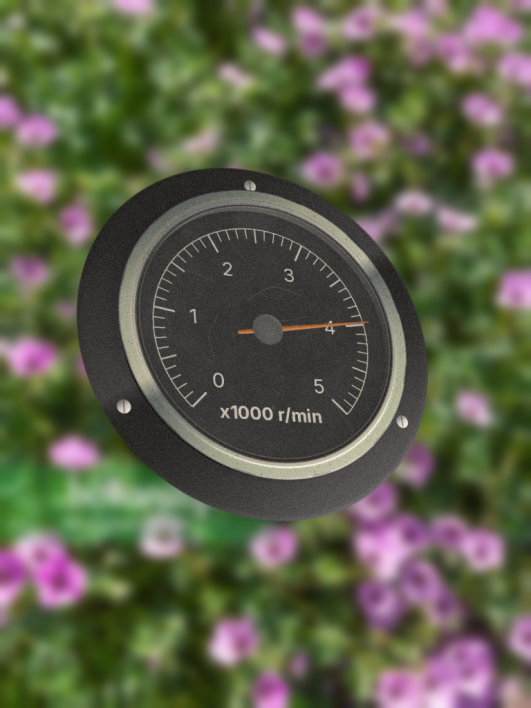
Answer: value=4000 unit=rpm
